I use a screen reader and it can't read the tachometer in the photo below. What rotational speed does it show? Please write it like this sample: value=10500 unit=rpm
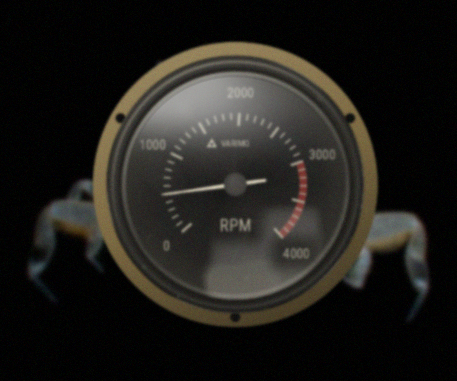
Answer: value=500 unit=rpm
